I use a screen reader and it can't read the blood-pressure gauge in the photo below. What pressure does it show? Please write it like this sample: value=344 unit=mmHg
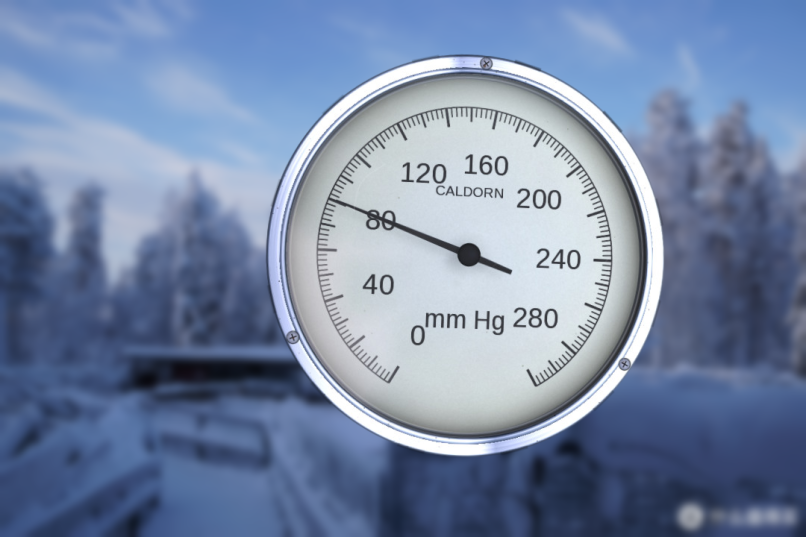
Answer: value=80 unit=mmHg
